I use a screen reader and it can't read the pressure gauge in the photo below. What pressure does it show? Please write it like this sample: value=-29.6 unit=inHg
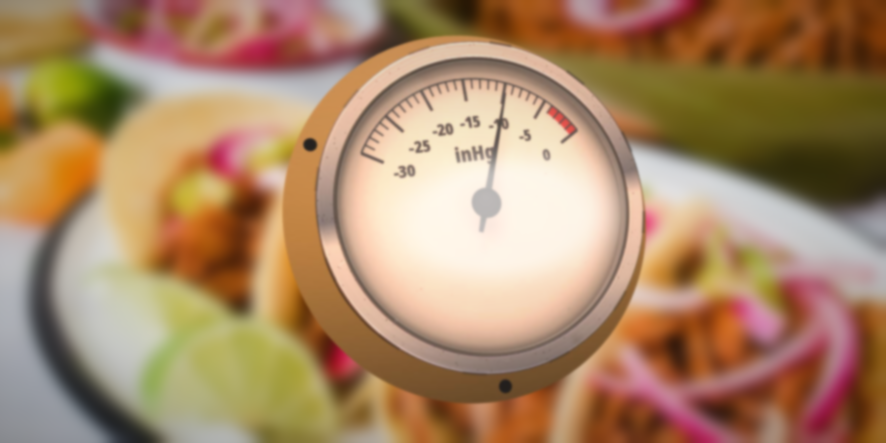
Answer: value=-10 unit=inHg
